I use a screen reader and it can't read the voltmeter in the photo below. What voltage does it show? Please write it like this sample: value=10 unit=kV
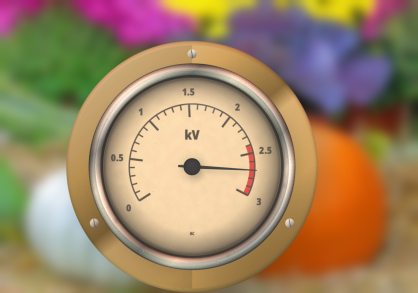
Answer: value=2.7 unit=kV
